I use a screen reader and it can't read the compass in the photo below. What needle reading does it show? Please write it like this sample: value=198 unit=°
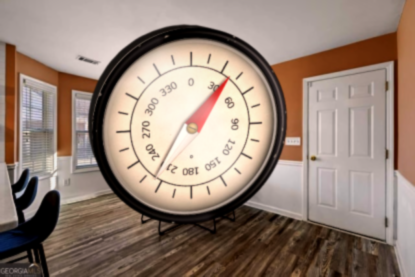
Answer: value=37.5 unit=°
